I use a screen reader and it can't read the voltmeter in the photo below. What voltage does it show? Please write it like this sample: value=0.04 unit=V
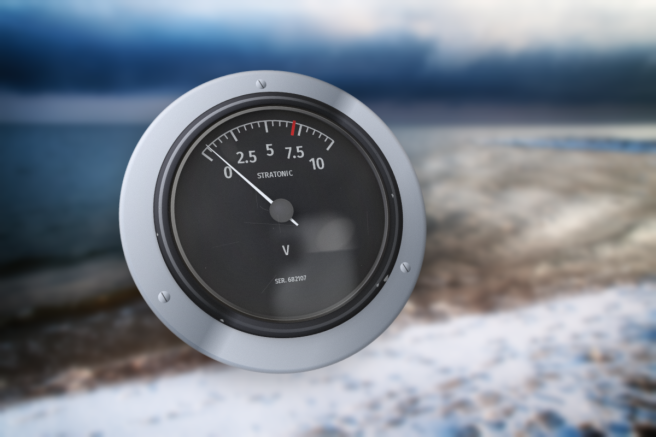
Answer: value=0.5 unit=V
